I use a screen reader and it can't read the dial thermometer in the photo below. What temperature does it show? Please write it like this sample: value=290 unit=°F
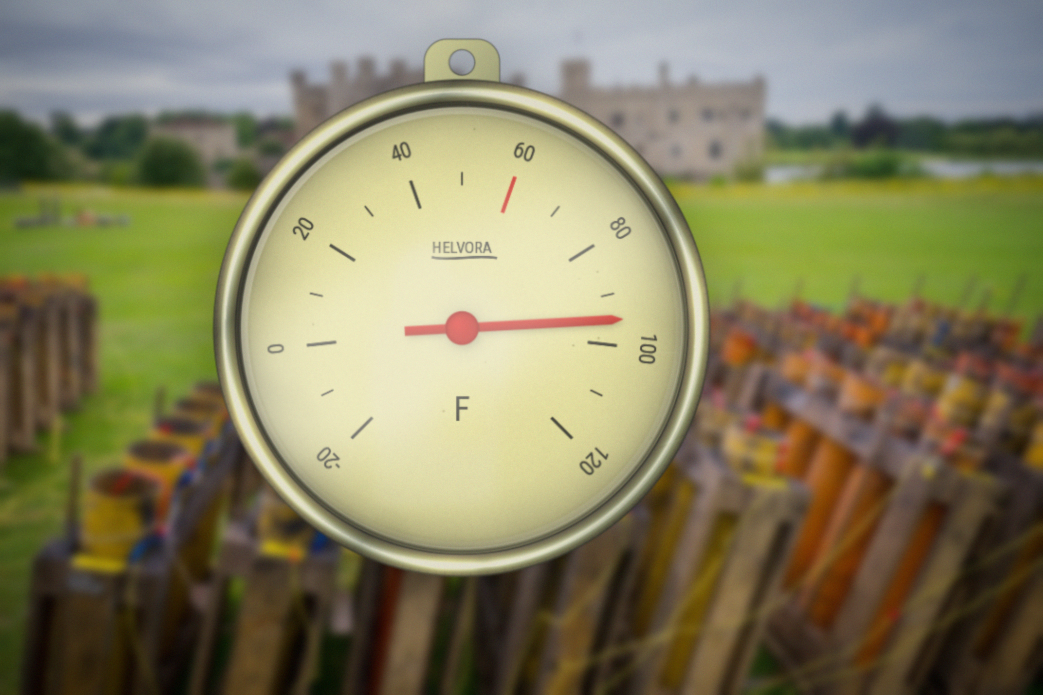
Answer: value=95 unit=°F
